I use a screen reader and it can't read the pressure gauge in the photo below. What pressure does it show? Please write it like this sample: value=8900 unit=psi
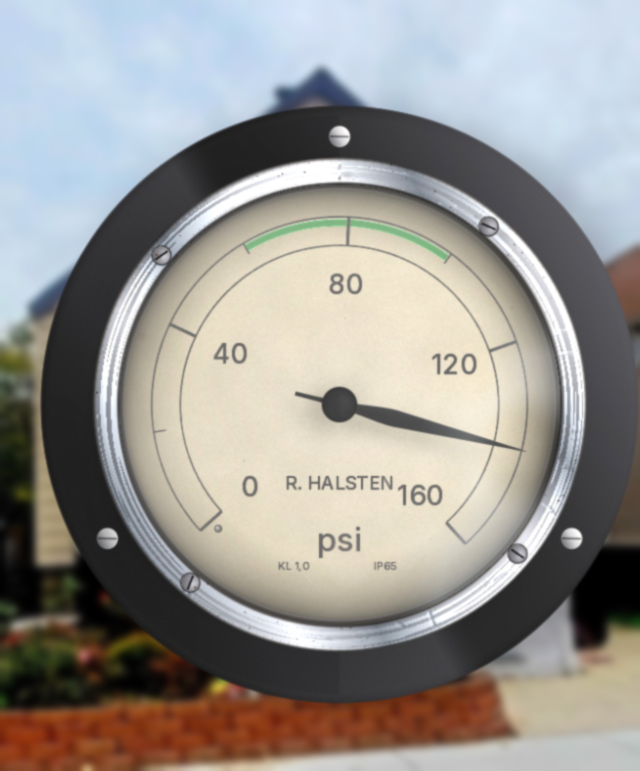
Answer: value=140 unit=psi
